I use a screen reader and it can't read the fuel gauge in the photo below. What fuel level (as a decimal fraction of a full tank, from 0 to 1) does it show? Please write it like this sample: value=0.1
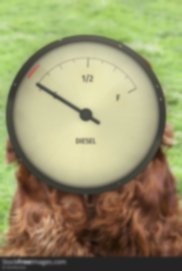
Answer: value=0
